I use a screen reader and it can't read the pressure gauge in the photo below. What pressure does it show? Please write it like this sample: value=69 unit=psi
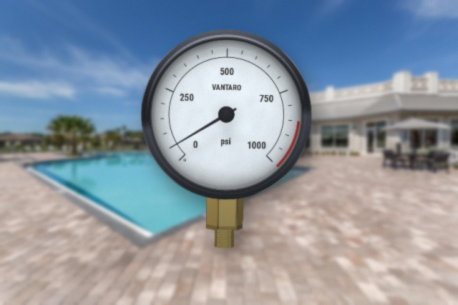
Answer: value=50 unit=psi
